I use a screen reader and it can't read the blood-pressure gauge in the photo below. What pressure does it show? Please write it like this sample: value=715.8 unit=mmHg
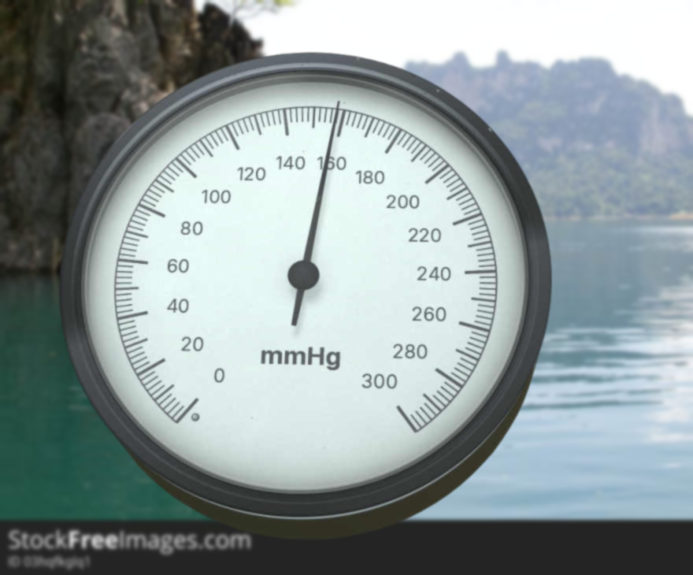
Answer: value=158 unit=mmHg
